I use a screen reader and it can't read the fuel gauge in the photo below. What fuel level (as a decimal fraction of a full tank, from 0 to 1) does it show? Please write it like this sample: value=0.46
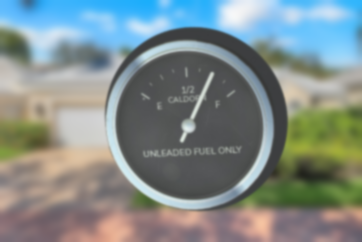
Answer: value=0.75
